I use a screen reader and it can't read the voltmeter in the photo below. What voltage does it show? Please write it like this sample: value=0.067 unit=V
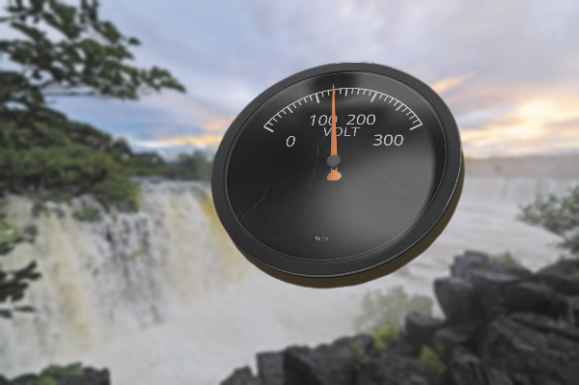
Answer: value=130 unit=V
